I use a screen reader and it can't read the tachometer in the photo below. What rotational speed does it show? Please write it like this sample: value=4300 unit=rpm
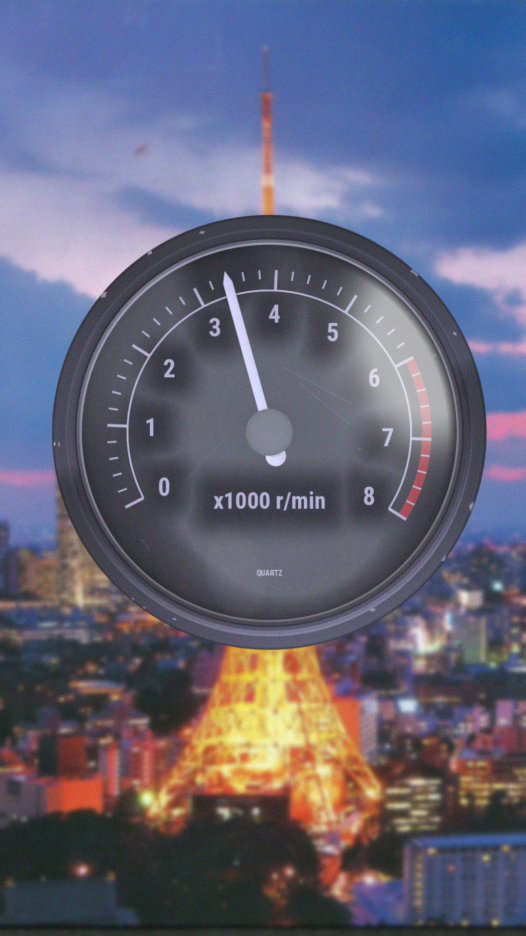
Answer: value=3400 unit=rpm
